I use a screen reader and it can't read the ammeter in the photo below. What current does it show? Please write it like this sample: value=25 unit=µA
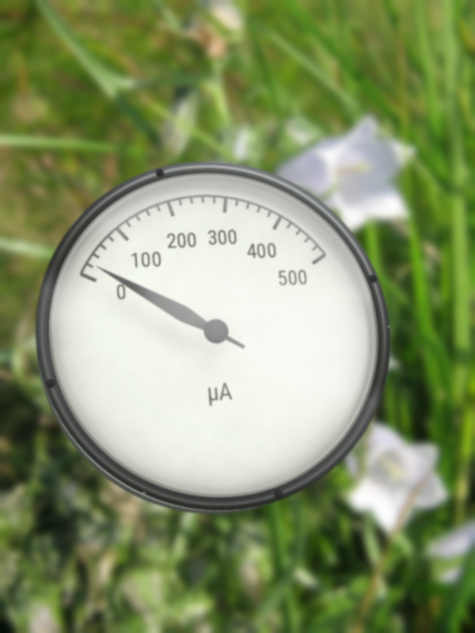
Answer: value=20 unit=µA
